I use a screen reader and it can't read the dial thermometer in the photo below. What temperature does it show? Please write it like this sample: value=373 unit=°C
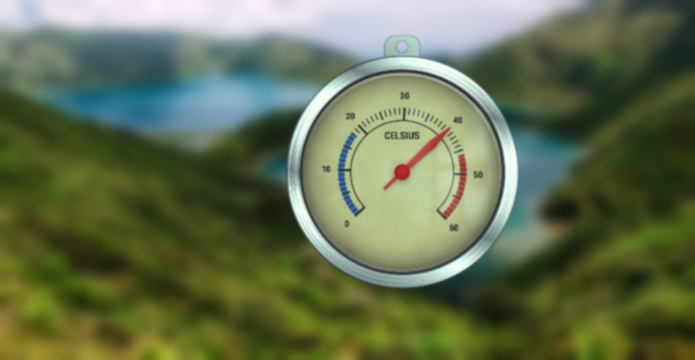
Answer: value=40 unit=°C
